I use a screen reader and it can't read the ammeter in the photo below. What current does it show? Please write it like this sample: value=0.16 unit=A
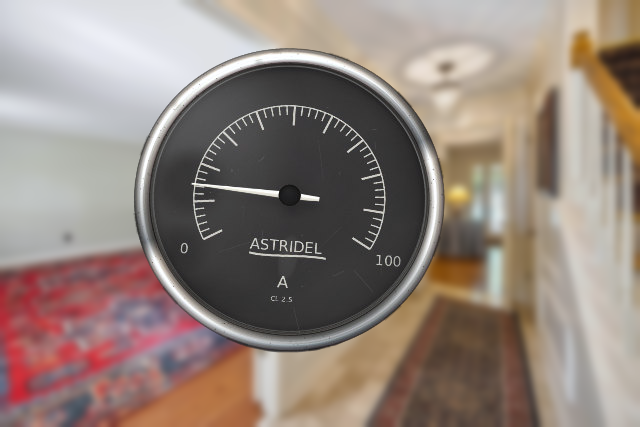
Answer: value=14 unit=A
